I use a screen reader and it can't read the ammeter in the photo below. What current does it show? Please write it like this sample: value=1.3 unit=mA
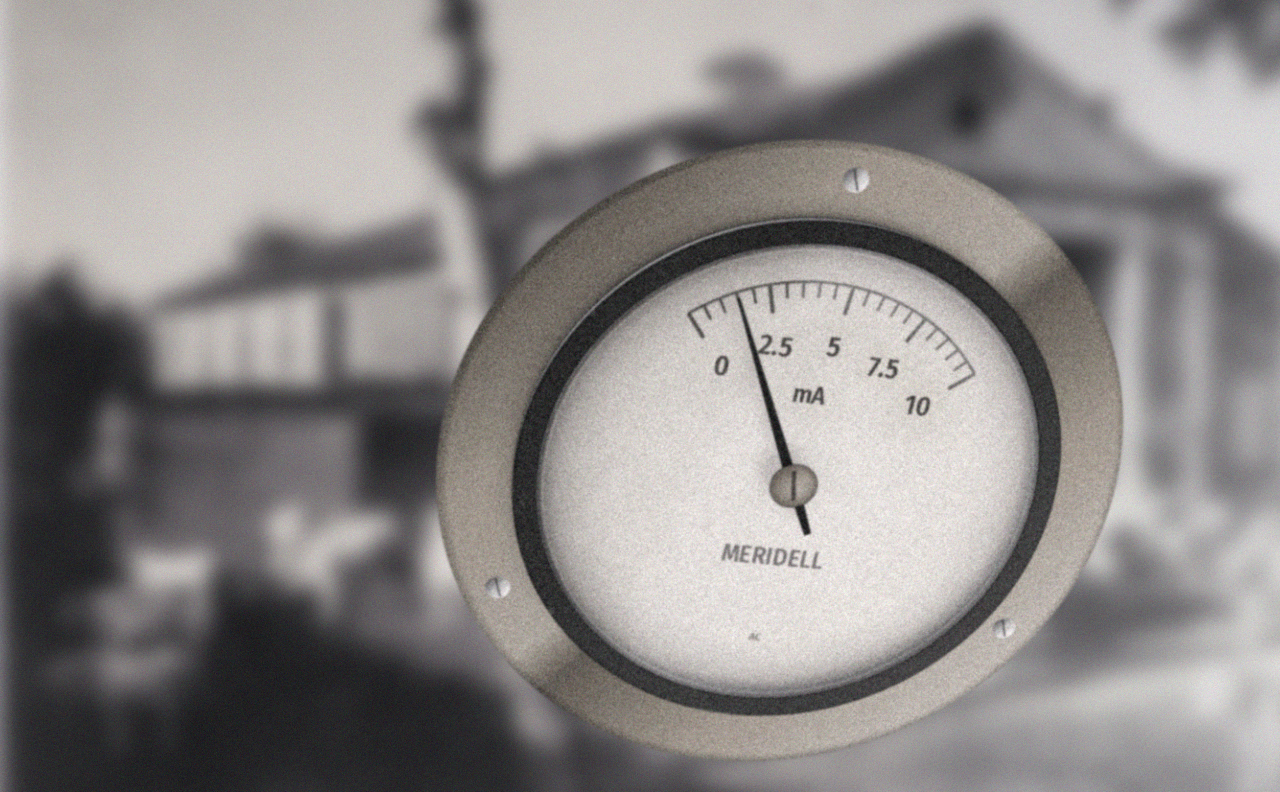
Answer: value=1.5 unit=mA
